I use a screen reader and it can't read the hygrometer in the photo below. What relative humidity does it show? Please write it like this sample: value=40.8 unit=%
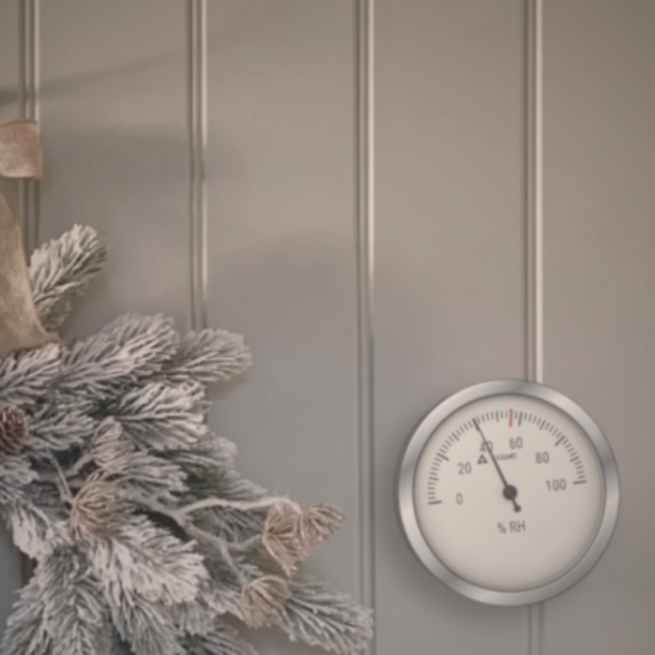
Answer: value=40 unit=%
